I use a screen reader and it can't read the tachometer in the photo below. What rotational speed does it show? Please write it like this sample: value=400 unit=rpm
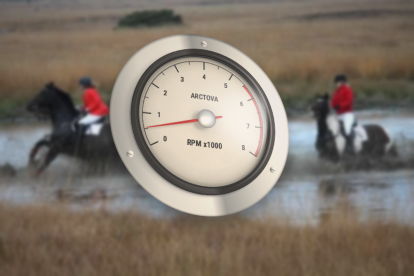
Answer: value=500 unit=rpm
